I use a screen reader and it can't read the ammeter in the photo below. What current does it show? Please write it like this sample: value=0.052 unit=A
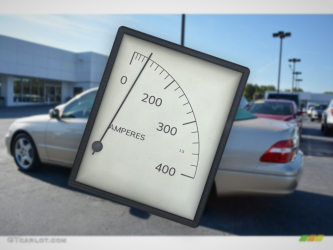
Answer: value=100 unit=A
